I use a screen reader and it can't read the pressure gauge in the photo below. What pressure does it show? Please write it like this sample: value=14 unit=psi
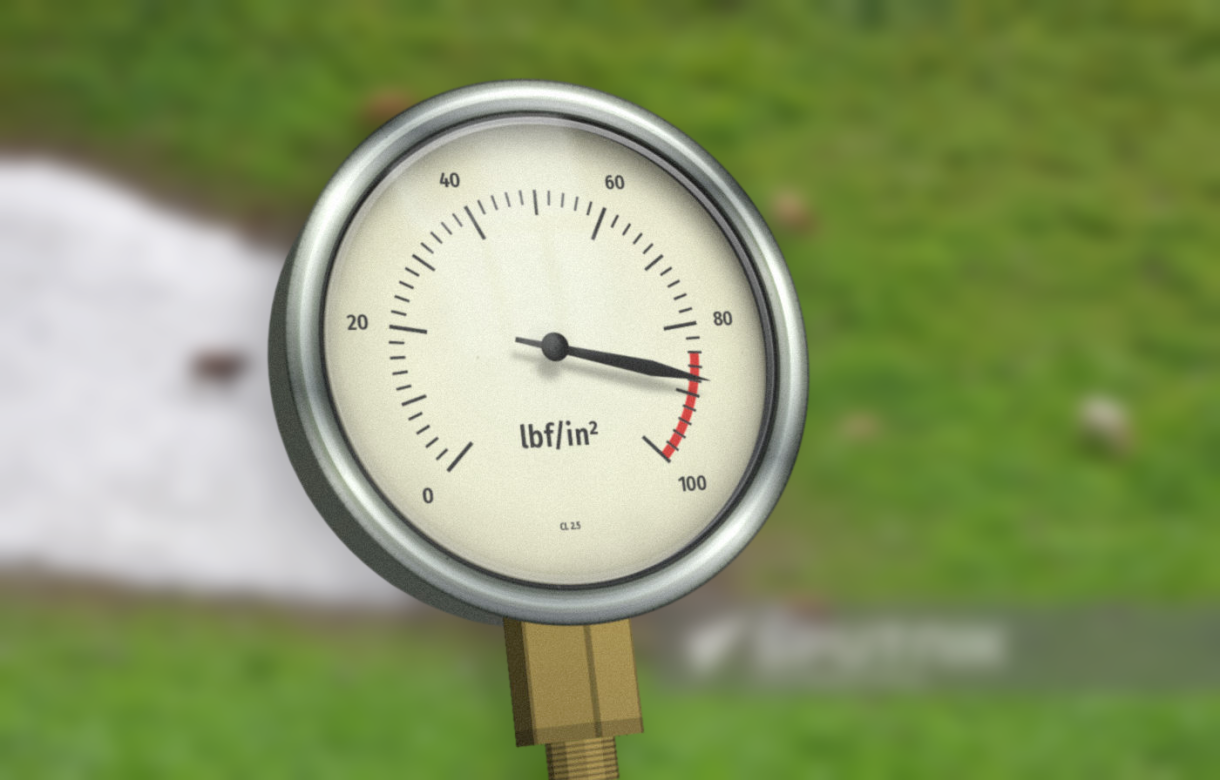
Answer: value=88 unit=psi
